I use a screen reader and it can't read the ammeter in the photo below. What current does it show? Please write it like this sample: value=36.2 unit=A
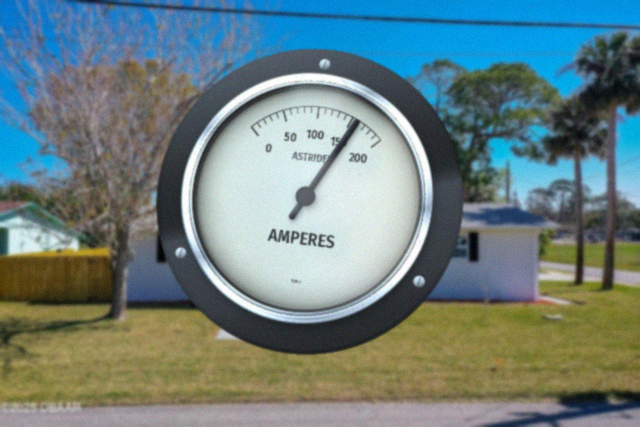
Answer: value=160 unit=A
